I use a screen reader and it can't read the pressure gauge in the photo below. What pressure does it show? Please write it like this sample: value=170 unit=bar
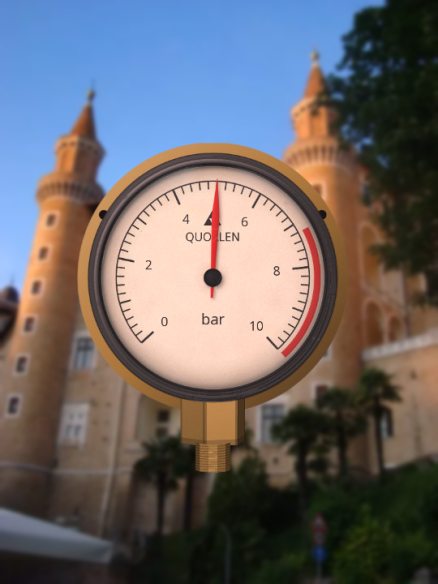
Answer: value=5 unit=bar
